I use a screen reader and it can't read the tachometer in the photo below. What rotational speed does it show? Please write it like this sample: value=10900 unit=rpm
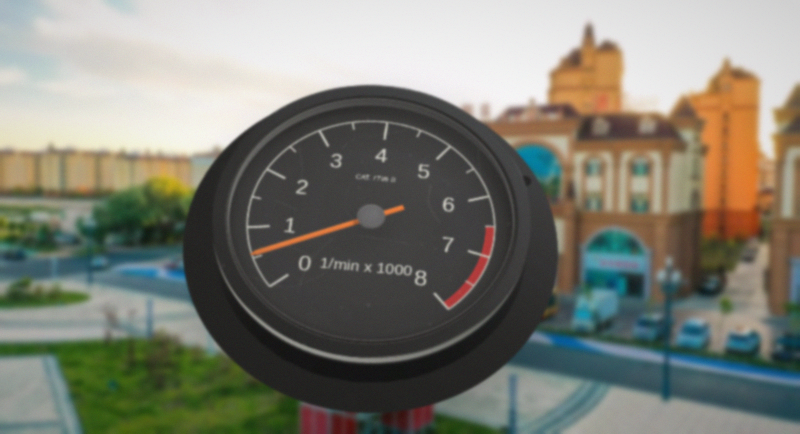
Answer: value=500 unit=rpm
